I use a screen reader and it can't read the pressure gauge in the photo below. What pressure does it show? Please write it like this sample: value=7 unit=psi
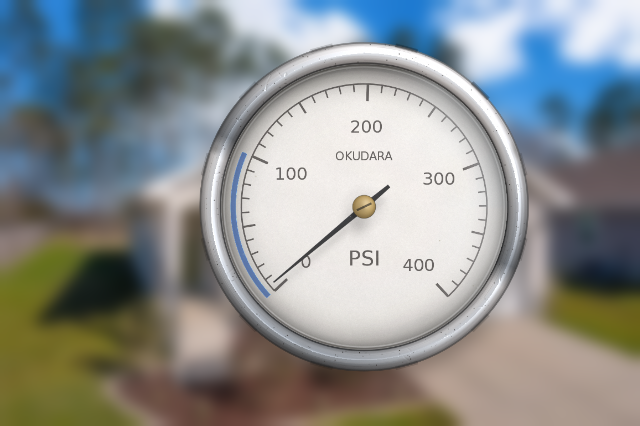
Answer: value=5 unit=psi
